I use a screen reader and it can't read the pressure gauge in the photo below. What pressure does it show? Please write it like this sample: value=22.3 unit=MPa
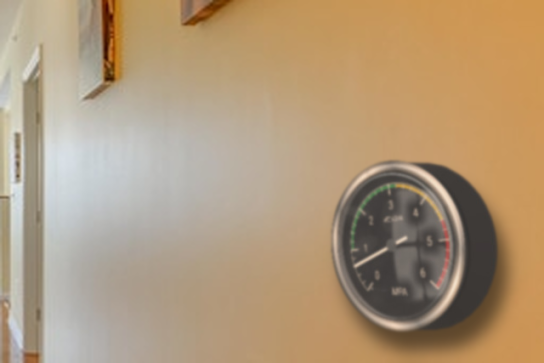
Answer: value=0.6 unit=MPa
